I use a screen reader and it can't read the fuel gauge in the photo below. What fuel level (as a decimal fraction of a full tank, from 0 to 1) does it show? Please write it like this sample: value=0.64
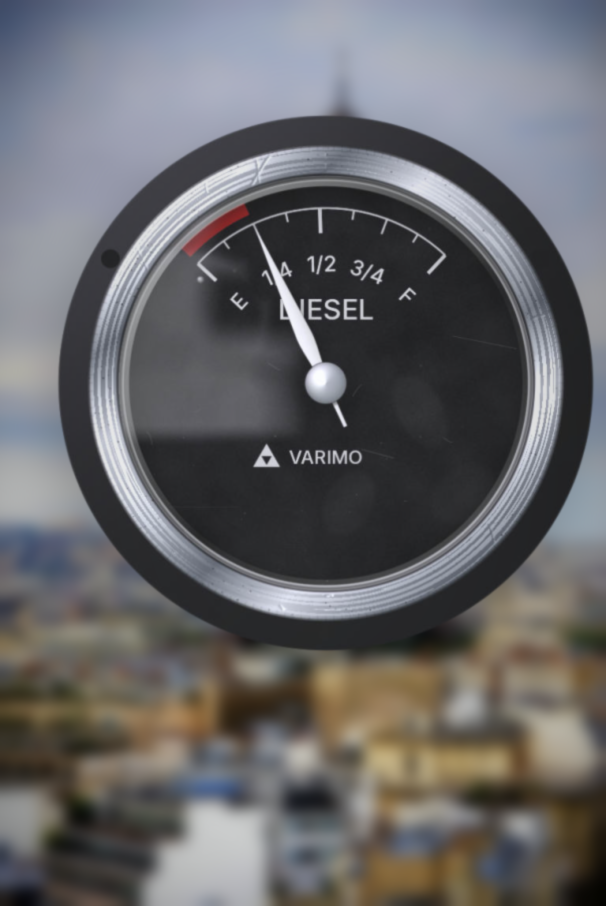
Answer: value=0.25
